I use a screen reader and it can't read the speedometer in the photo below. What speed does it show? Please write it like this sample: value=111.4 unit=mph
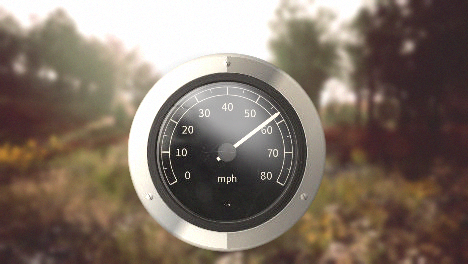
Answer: value=57.5 unit=mph
